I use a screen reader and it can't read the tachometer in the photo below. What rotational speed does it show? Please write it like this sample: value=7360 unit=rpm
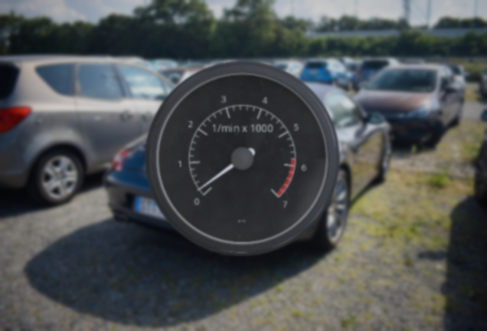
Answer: value=200 unit=rpm
